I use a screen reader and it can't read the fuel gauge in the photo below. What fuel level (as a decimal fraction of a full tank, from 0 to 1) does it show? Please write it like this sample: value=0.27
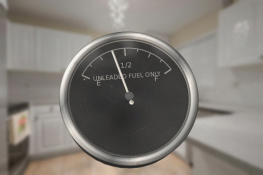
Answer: value=0.375
